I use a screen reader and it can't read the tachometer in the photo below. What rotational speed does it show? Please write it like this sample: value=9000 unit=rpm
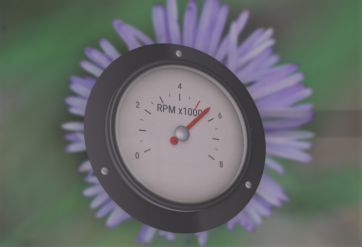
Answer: value=5500 unit=rpm
